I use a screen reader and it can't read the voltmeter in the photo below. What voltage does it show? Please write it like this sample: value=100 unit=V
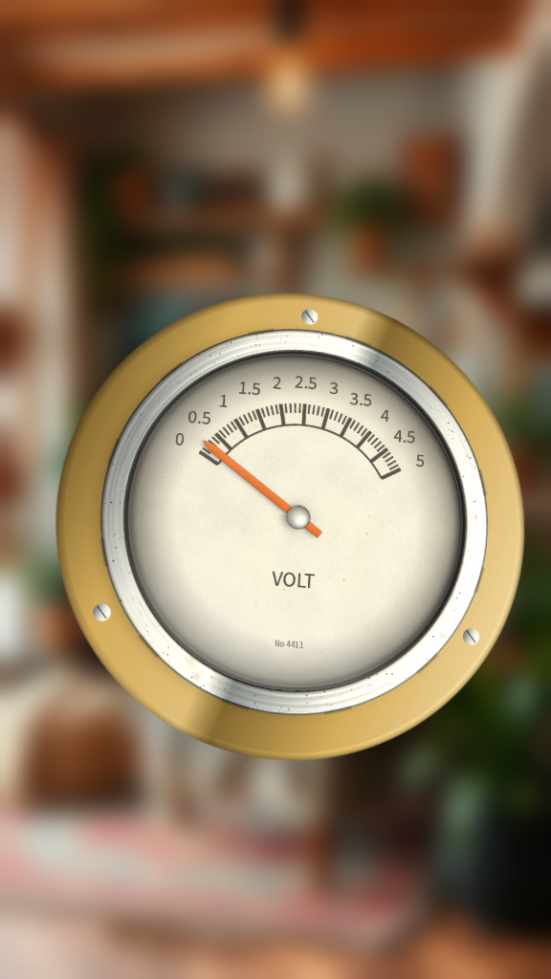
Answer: value=0.2 unit=V
